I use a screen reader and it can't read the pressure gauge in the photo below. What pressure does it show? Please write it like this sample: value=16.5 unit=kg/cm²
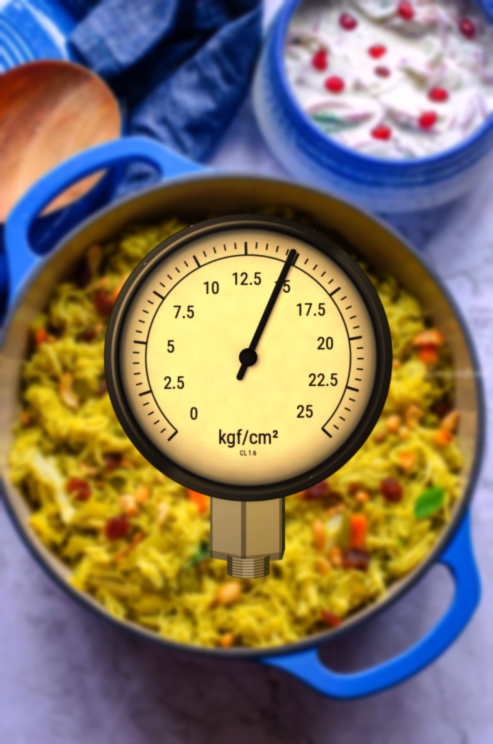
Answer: value=14.75 unit=kg/cm²
